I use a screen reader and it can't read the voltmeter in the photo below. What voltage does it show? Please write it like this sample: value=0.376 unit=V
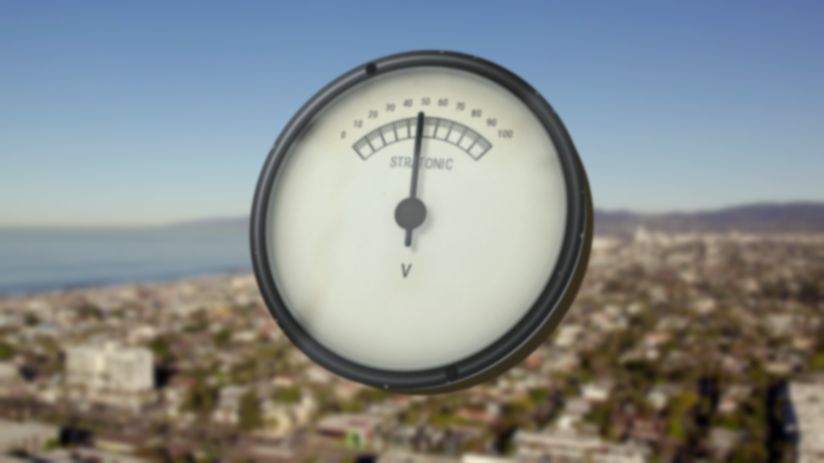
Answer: value=50 unit=V
